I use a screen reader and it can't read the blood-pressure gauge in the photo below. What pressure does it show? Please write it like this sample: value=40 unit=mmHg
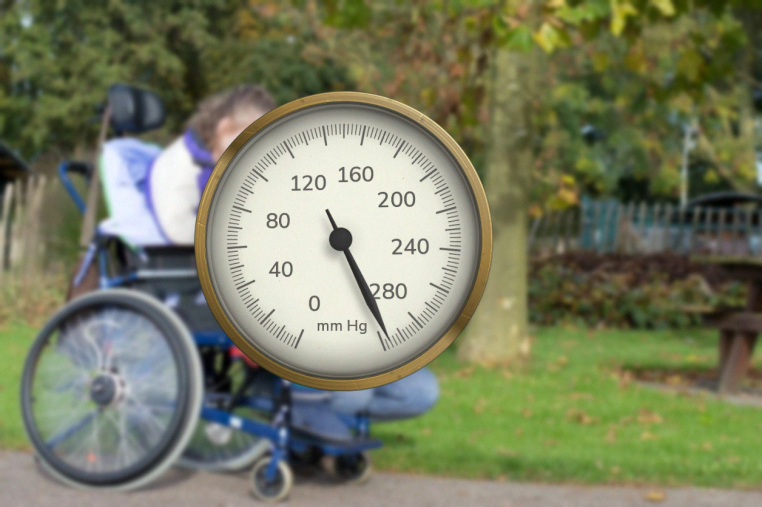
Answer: value=296 unit=mmHg
